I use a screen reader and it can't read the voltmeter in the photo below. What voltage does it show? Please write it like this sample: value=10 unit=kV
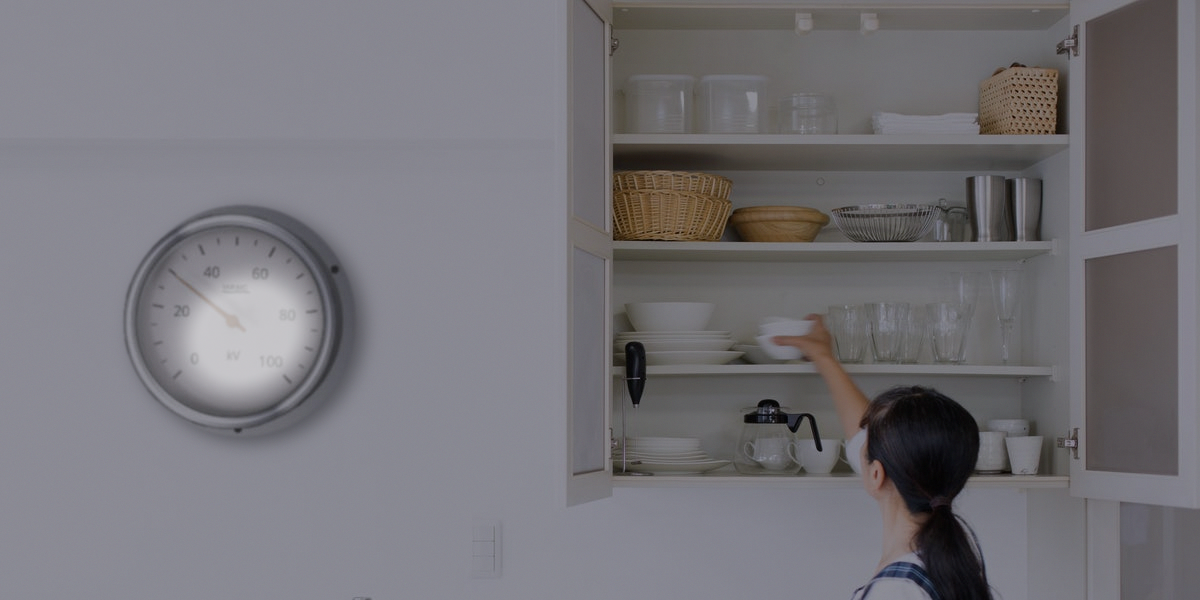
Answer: value=30 unit=kV
